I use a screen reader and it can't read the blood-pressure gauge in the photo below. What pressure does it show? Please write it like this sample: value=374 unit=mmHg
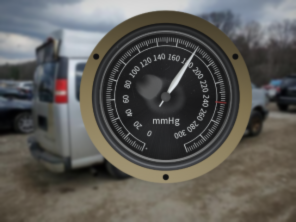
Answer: value=180 unit=mmHg
